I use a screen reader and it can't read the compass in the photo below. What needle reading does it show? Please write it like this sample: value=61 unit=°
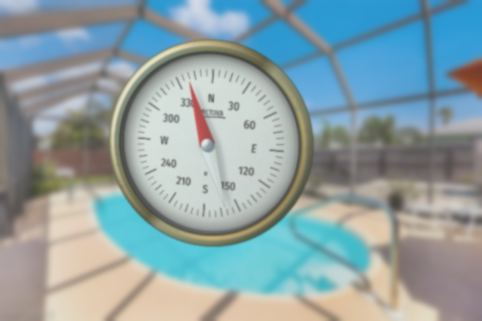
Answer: value=340 unit=°
